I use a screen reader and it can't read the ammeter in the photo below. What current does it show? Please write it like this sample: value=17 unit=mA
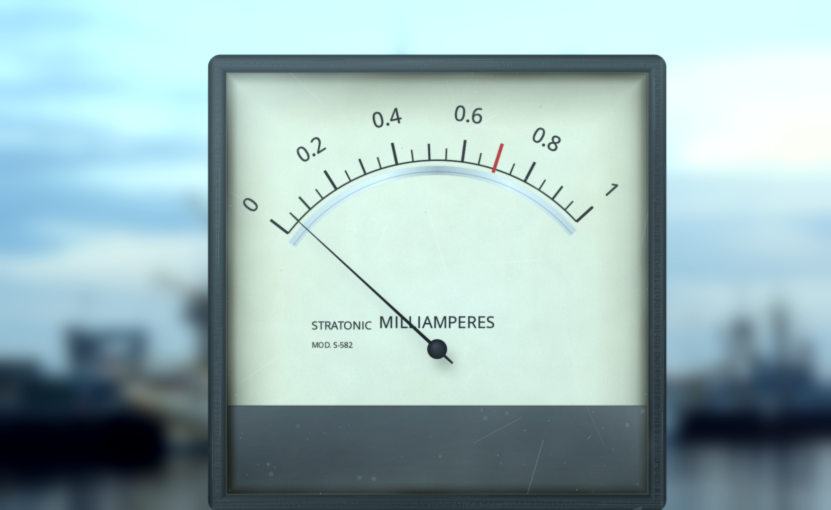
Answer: value=0.05 unit=mA
